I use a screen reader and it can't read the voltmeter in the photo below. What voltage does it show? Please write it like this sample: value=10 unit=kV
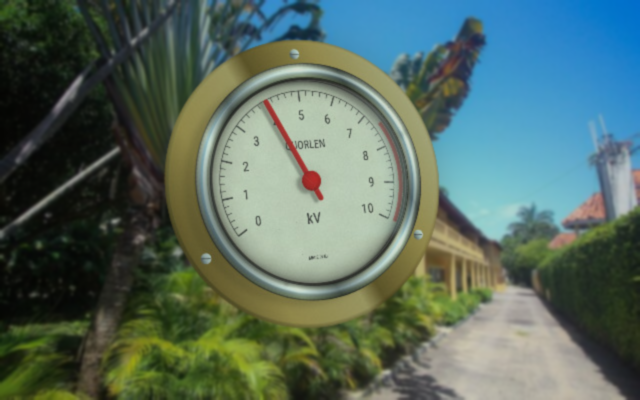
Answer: value=4 unit=kV
